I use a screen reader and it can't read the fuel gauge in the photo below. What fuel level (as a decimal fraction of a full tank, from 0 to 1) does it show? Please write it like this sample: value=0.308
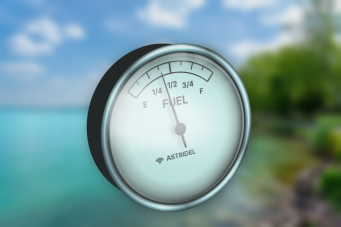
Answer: value=0.375
